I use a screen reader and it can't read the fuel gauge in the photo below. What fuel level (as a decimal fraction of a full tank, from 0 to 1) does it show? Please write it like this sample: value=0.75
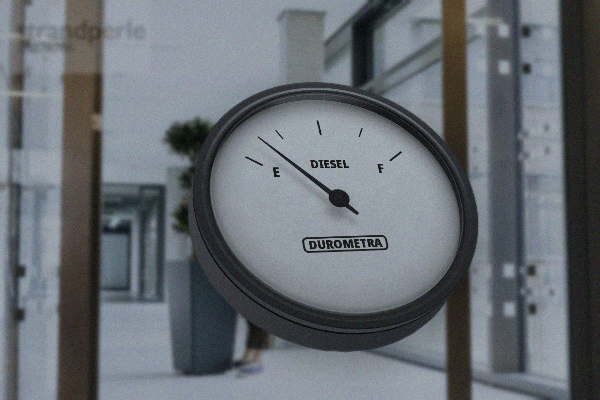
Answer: value=0.125
